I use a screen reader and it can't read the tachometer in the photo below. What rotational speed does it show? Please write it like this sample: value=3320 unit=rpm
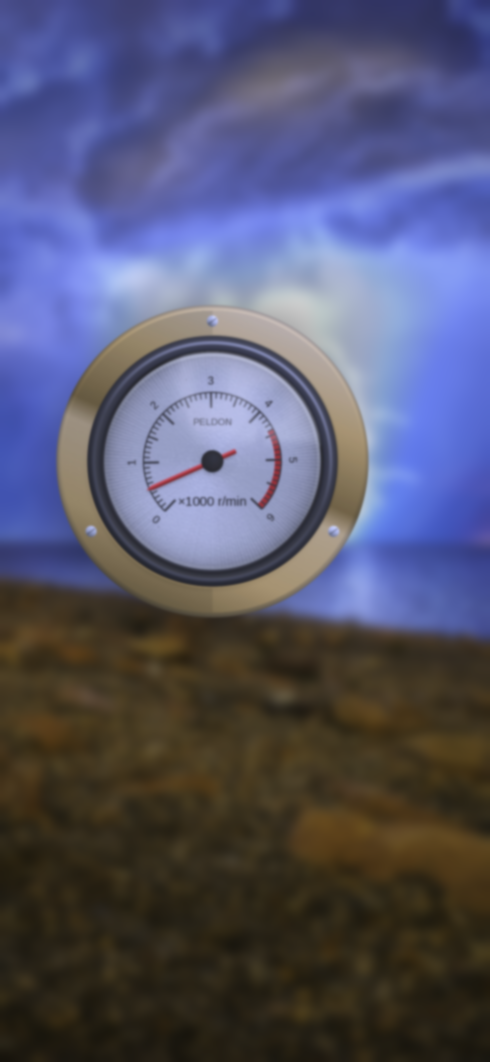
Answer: value=500 unit=rpm
